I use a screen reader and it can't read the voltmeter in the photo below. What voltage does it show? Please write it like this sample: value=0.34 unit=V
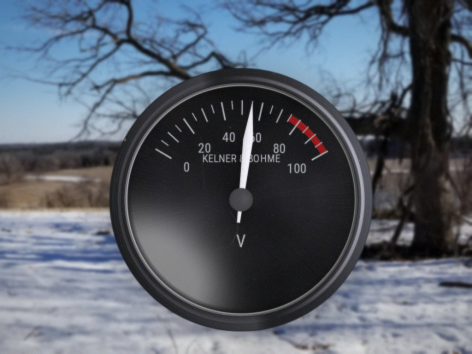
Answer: value=55 unit=V
